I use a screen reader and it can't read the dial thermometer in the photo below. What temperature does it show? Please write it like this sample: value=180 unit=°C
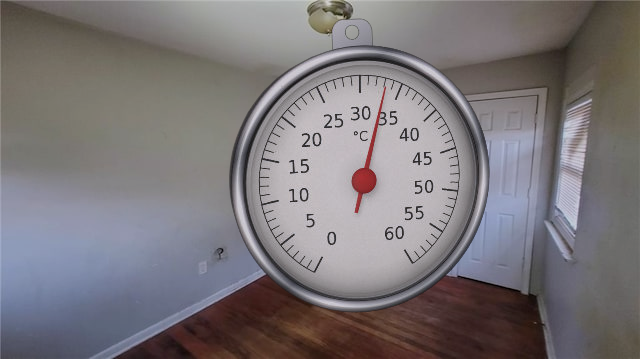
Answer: value=33 unit=°C
